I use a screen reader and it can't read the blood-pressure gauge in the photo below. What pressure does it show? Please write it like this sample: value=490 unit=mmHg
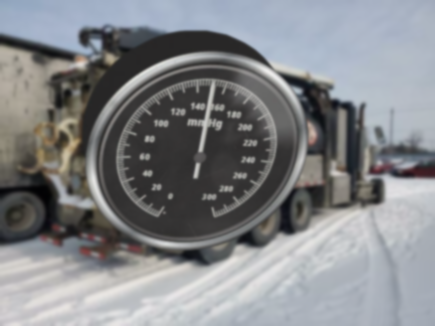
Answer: value=150 unit=mmHg
